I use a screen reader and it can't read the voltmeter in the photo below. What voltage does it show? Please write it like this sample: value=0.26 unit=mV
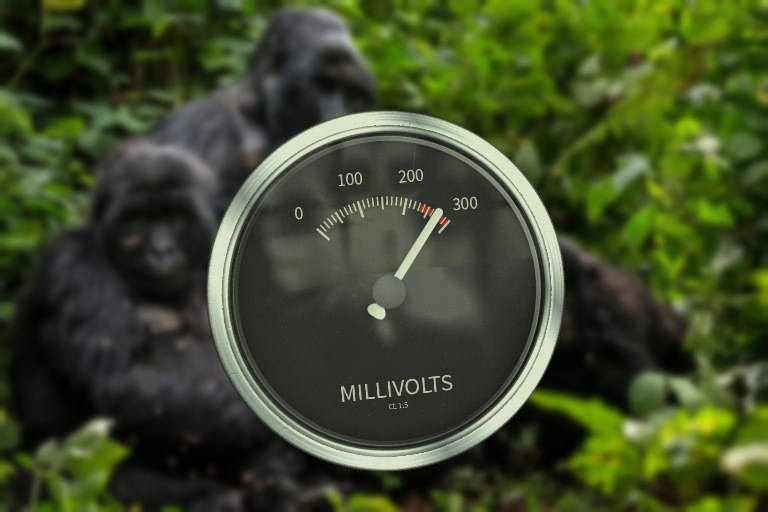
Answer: value=270 unit=mV
